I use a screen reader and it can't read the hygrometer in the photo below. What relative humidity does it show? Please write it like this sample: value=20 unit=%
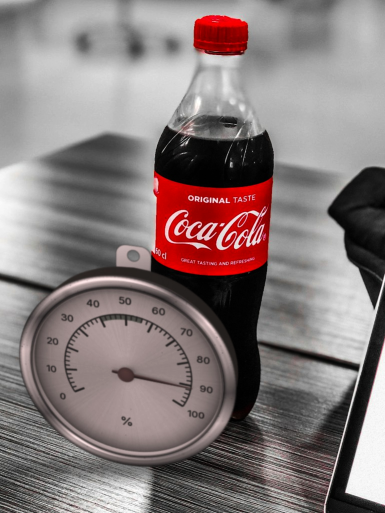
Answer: value=90 unit=%
